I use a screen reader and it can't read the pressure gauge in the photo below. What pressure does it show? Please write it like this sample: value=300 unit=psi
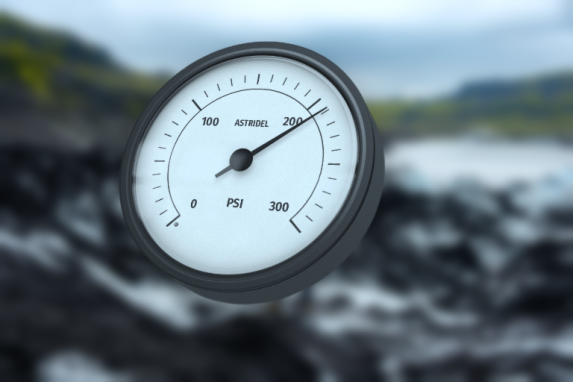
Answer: value=210 unit=psi
